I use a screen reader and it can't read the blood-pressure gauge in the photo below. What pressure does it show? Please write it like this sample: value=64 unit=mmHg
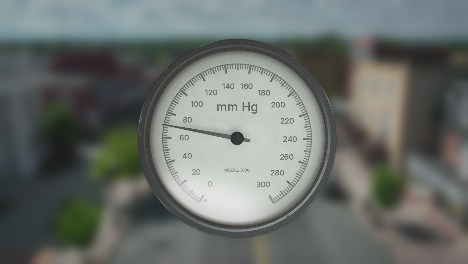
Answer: value=70 unit=mmHg
